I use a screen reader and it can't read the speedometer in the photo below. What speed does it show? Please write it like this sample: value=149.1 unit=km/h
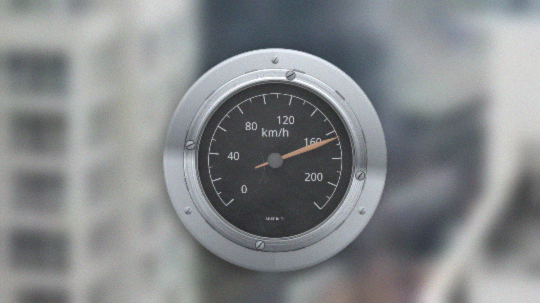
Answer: value=165 unit=km/h
